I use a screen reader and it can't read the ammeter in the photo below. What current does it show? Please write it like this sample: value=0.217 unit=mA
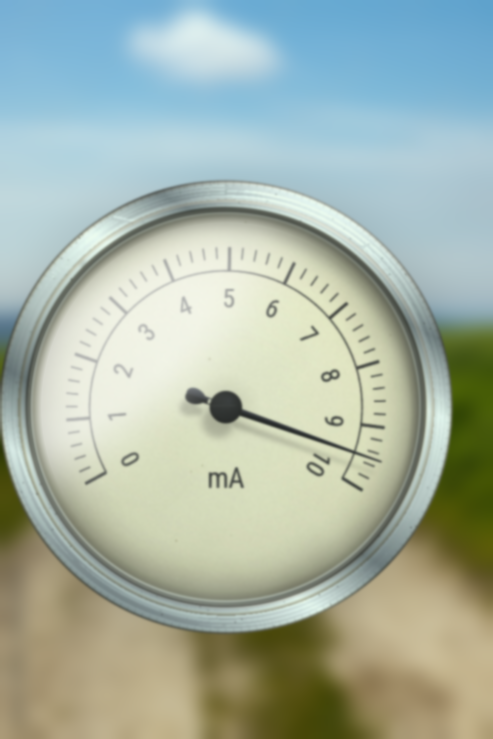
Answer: value=9.5 unit=mA
